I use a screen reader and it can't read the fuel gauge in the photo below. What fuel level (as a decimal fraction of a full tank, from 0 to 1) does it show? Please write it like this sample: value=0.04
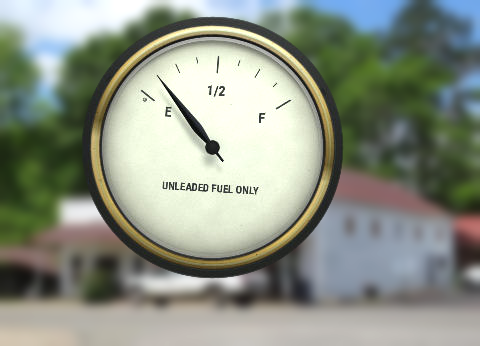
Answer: value=0.125
